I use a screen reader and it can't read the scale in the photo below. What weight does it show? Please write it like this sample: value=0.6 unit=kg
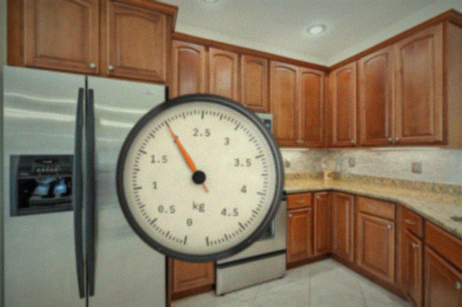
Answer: value=2 unit=kg
